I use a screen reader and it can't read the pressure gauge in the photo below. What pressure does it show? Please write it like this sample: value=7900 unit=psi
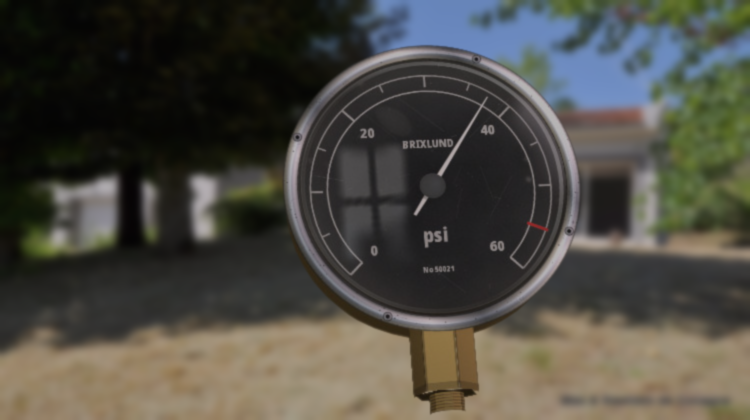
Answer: value=37.5 unit=psi
